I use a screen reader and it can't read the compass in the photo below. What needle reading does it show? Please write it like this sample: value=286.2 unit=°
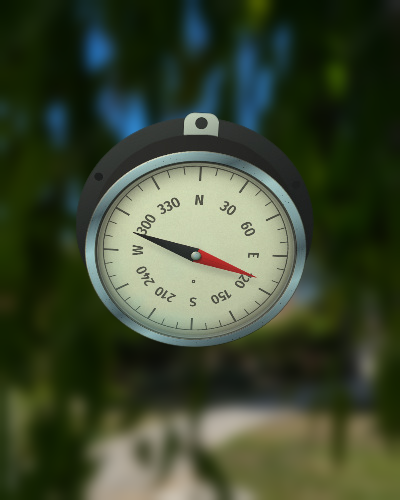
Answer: value=110 unit=°
